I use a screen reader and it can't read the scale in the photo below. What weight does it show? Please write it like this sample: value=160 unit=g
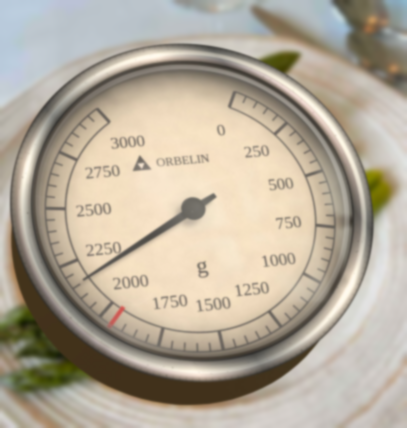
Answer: value=2150 unit=g
